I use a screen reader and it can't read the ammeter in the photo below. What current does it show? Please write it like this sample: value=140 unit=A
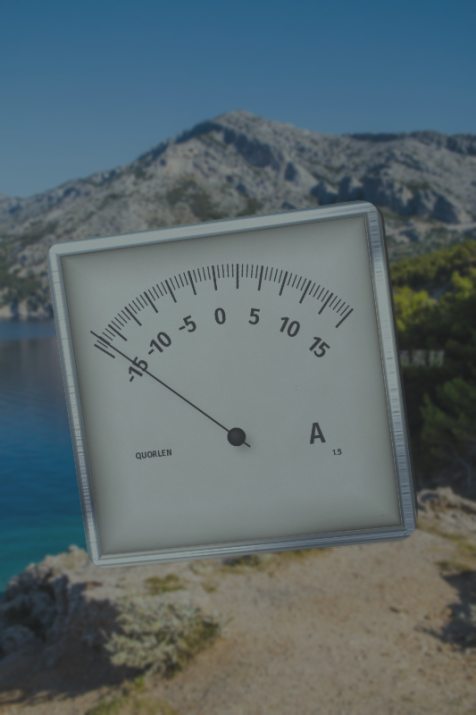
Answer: value=-14 unit=A
